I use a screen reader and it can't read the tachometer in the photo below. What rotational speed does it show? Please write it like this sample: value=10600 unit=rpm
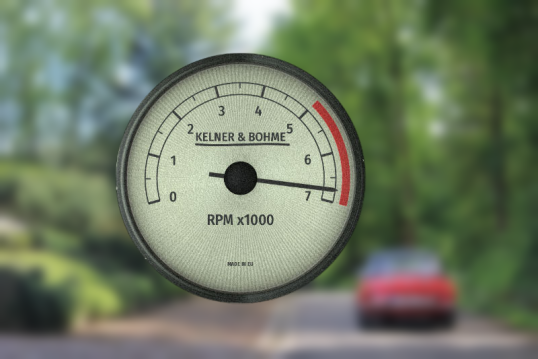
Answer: value=6750 unit=rpm
